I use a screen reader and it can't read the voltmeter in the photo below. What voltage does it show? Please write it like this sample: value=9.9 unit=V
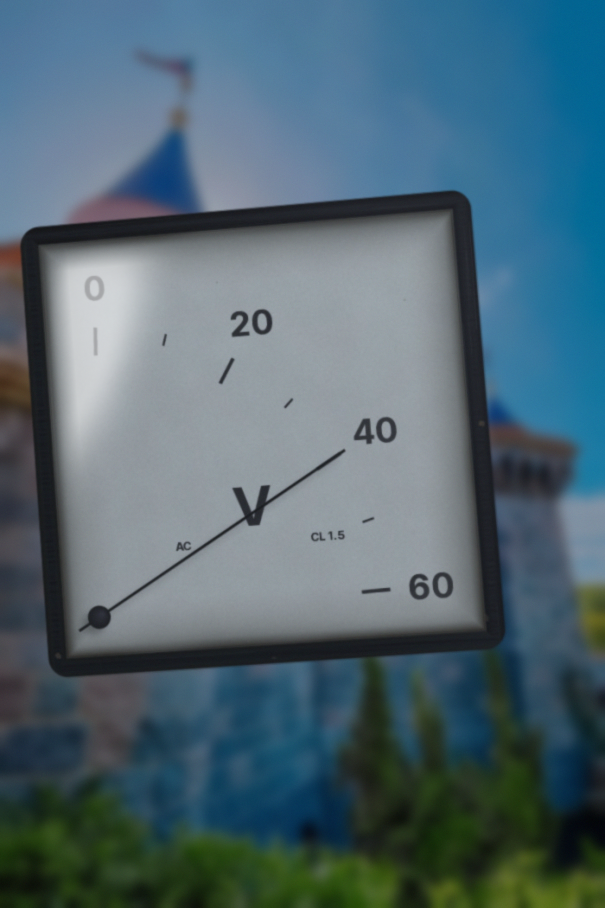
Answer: value=40 unit=V
